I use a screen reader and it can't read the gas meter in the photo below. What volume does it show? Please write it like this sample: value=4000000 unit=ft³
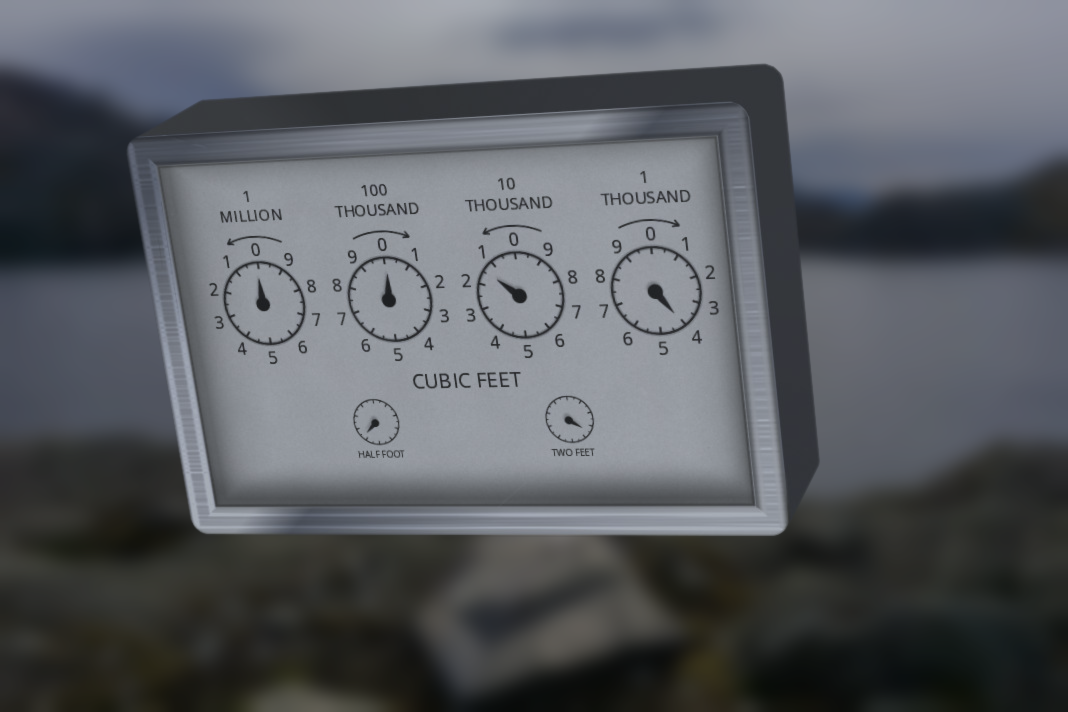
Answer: value=1400 unit=ft³
